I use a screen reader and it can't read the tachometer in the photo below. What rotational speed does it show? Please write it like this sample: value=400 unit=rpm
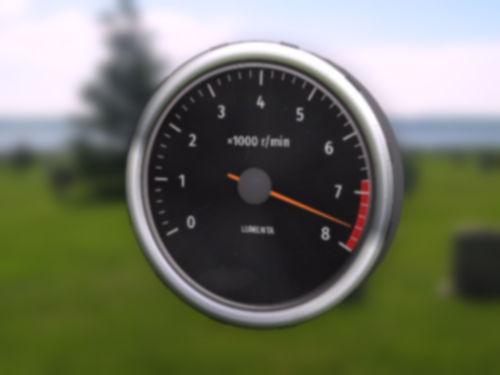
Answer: value=7600 unit=rpm
